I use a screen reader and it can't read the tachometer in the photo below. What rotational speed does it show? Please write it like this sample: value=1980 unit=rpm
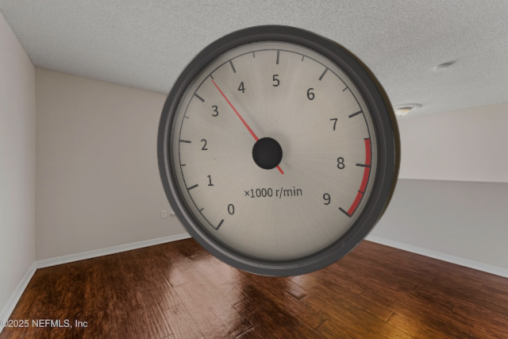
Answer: value=3500 unit=rpm
